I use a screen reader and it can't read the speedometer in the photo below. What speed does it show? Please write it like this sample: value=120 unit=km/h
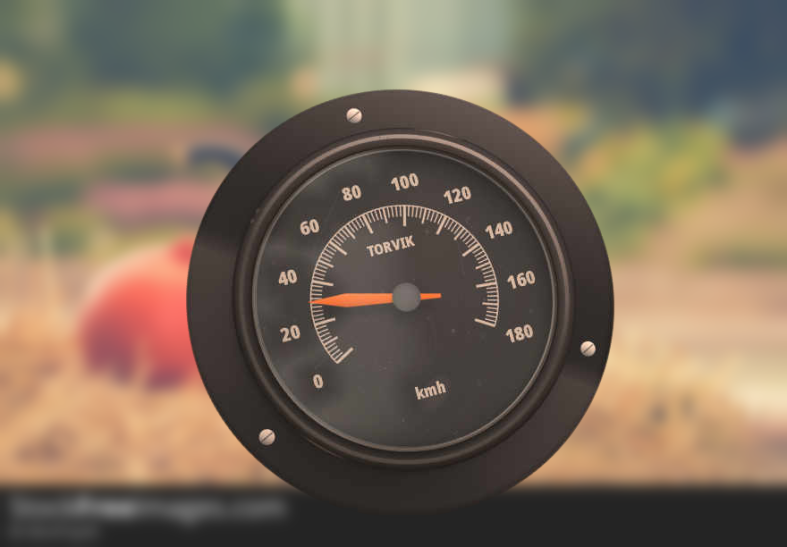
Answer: value=30 unit=km/h
